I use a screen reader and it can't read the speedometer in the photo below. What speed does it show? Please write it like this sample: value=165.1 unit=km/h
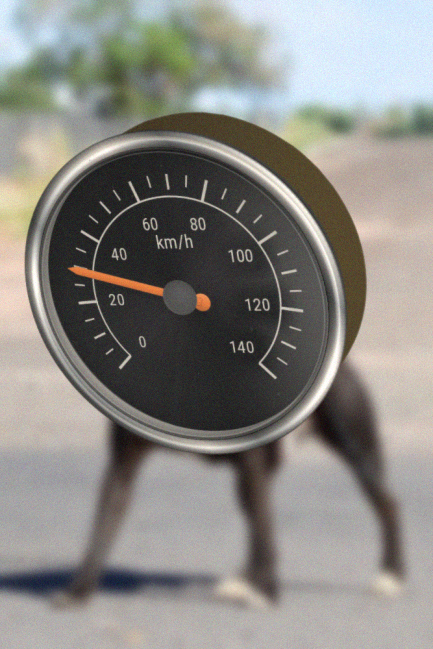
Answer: value=30 unit=km/h
